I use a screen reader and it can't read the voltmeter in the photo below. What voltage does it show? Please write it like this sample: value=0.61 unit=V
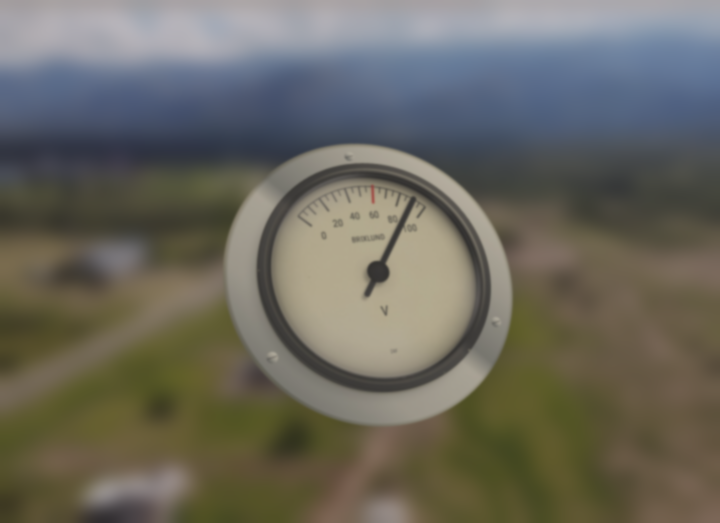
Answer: value=90 unit=V
